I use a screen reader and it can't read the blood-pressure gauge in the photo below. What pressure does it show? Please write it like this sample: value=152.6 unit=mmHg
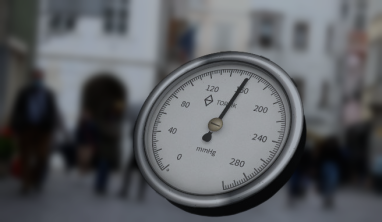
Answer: value=160 unit=mmHg
